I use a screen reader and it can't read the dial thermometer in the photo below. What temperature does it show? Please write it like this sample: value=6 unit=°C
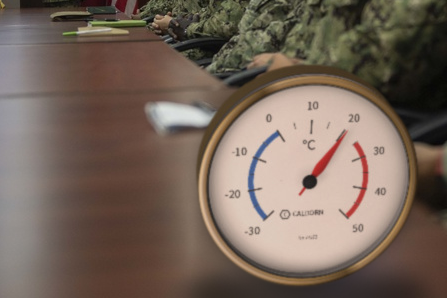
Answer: value=20 unit=°C
